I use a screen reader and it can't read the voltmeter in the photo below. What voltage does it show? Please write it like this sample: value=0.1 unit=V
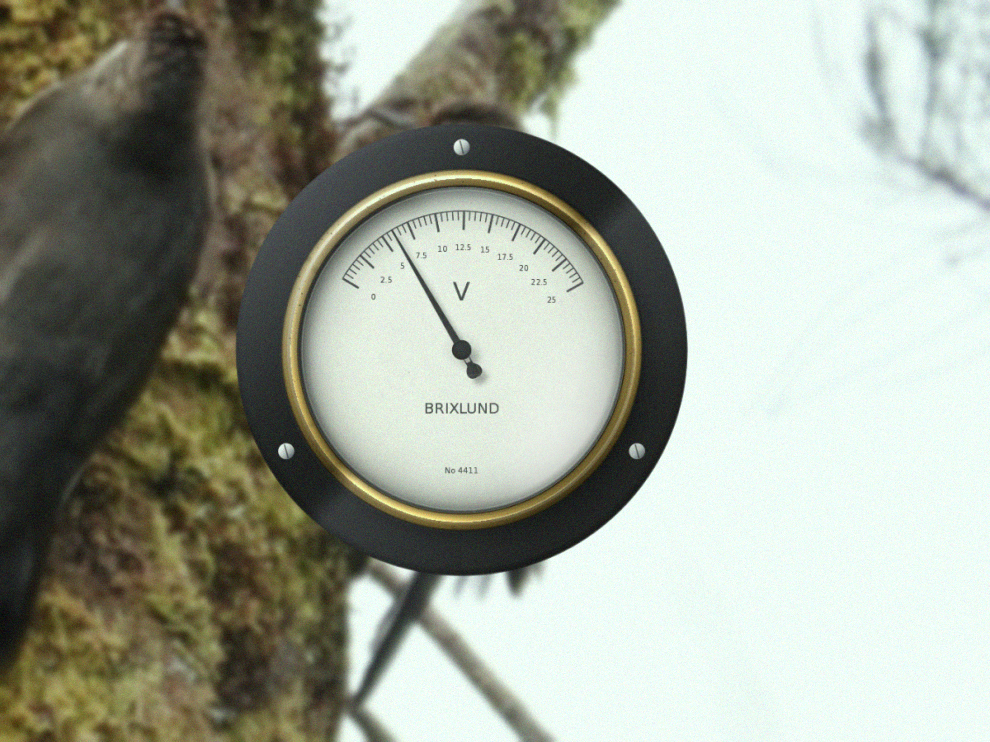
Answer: value=6 unit=V
